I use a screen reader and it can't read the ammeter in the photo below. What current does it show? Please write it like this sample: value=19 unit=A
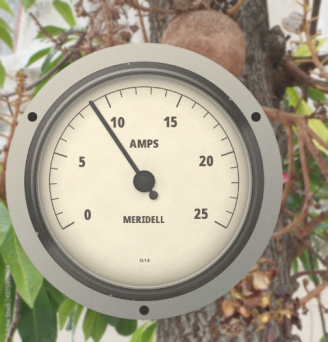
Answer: value=9 unit=A
